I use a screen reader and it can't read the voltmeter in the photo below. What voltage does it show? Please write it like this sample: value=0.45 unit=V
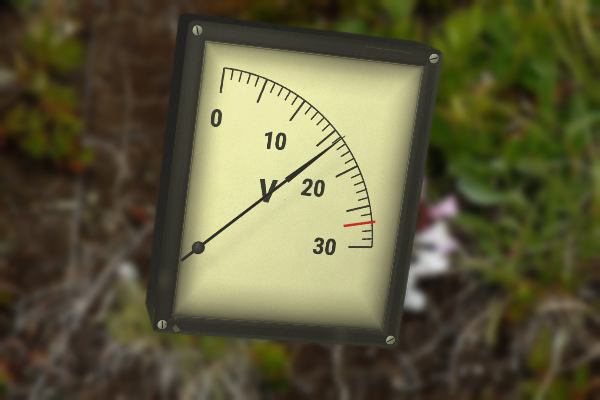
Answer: value=16 unit=V
